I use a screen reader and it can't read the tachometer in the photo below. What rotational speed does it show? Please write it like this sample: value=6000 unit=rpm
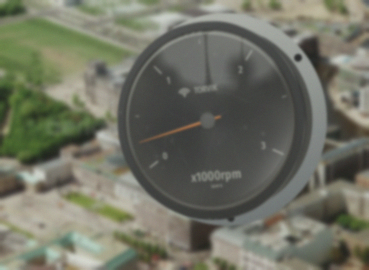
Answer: value=250 unit=rpm
